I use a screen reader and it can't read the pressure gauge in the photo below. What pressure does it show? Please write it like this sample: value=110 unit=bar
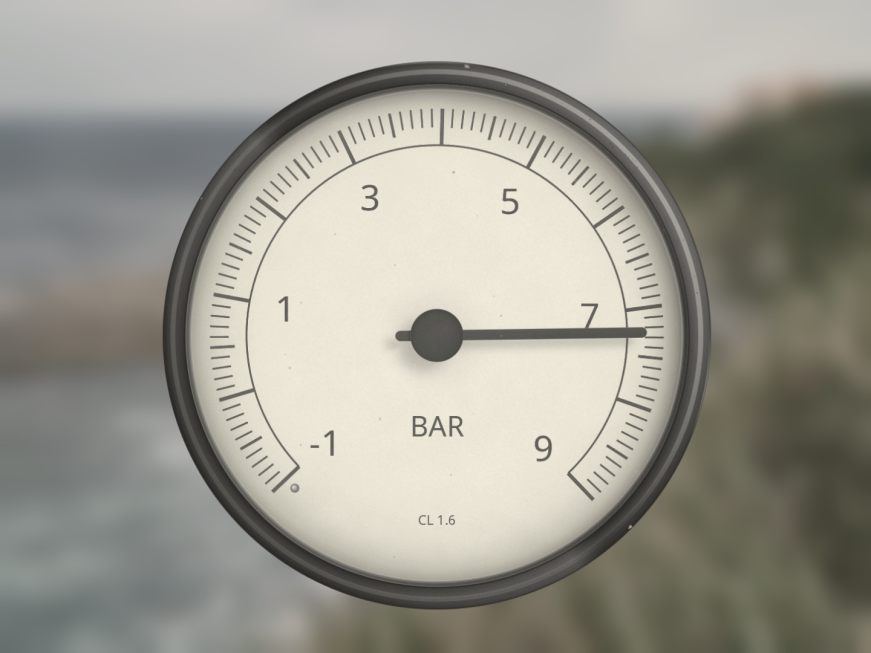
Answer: value=7.25 unit=bar
